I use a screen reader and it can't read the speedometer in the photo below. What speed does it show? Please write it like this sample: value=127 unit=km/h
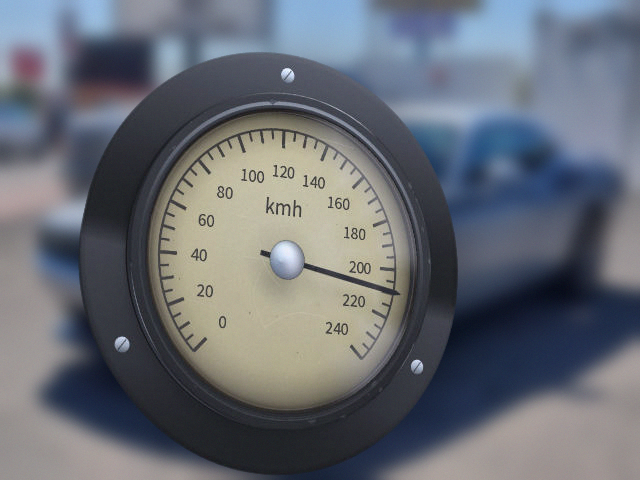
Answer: value=210 unit=km/h
